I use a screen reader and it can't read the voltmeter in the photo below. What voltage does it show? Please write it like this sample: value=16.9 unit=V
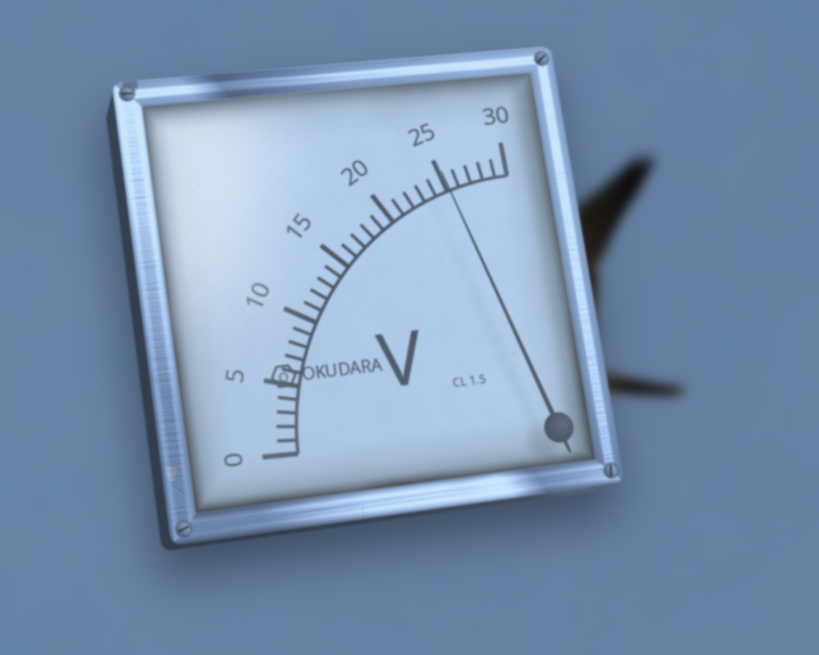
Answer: value=25 unit=V
